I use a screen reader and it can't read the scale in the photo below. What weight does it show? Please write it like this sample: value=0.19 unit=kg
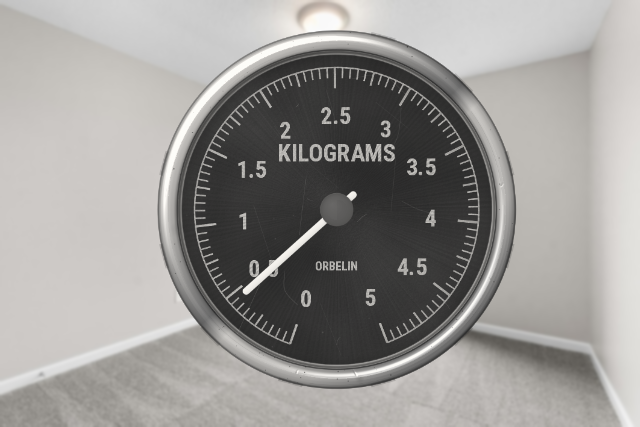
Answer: value=0.45 unit=kg
